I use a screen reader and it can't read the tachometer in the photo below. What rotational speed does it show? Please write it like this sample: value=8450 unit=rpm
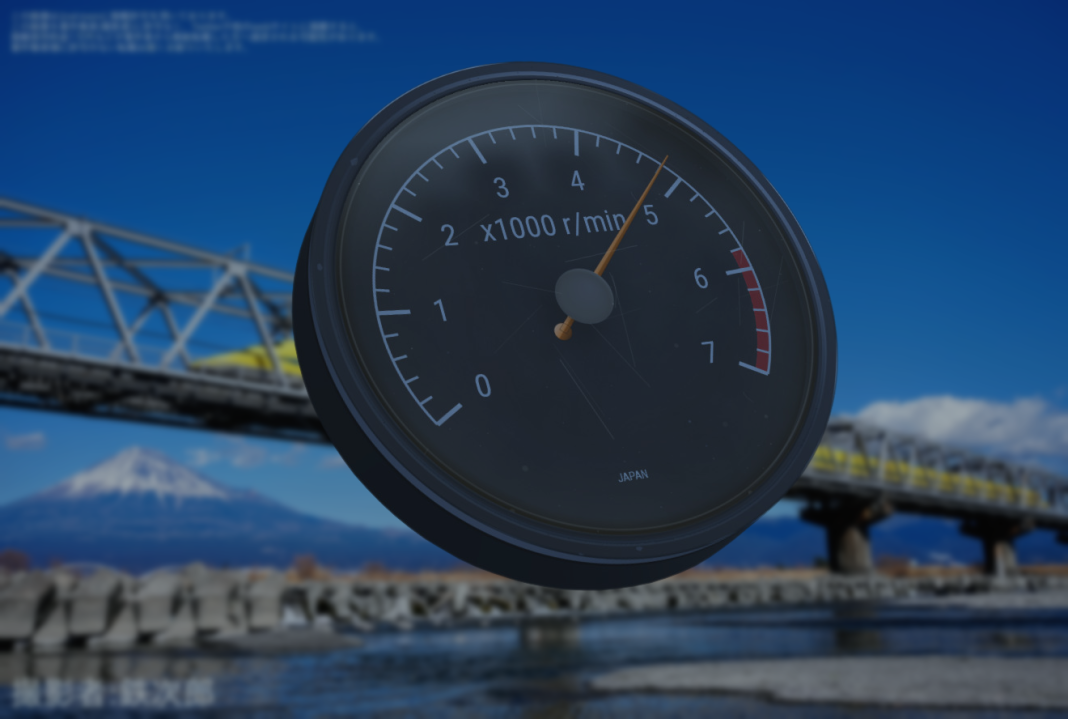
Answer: value=4800 unit=rpm
